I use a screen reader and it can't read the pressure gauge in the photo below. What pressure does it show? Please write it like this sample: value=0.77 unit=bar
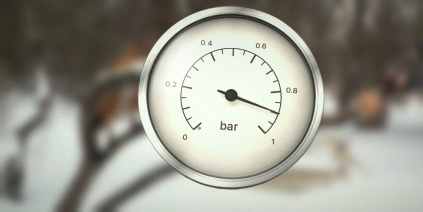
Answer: value=0.9 unit=bar
